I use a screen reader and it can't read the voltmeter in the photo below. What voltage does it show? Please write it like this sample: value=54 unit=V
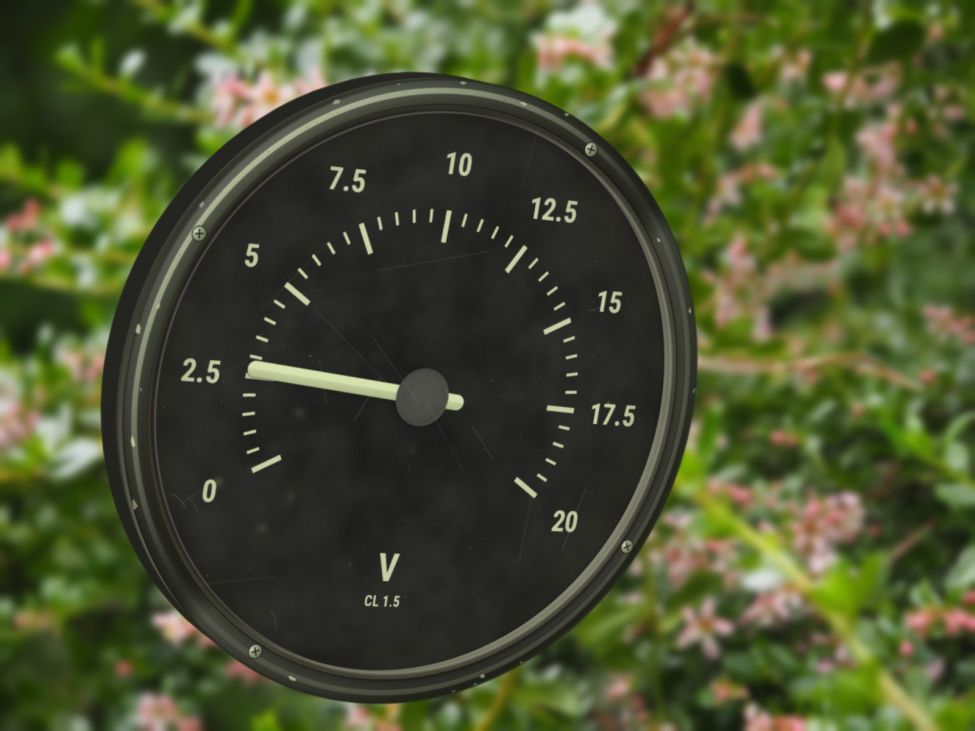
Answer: value=2.75 unit=V
